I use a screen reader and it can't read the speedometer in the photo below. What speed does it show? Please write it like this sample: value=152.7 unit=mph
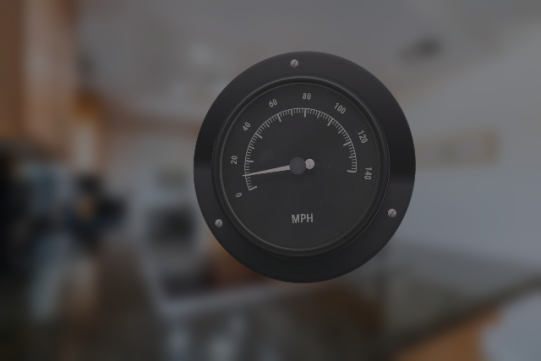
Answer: value=10 unit=mph
